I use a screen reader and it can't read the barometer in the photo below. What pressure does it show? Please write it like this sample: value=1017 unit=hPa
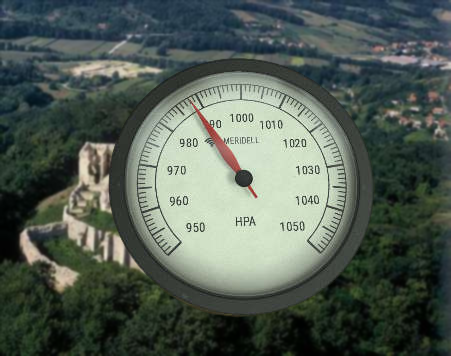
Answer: value=988 unit=hPa
